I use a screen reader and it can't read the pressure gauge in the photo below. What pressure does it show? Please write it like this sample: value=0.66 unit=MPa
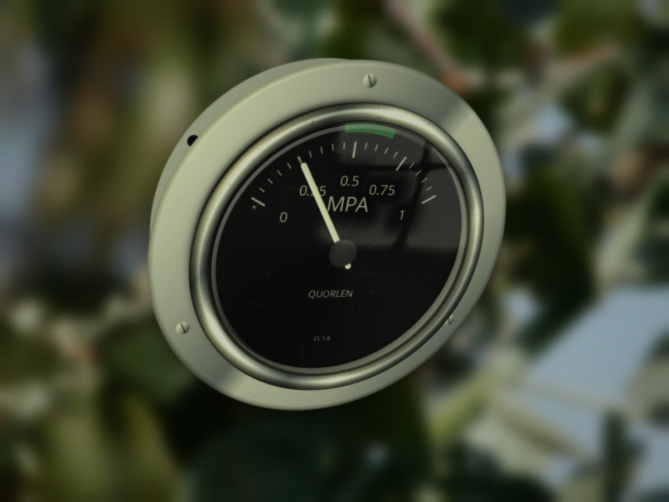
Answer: value=0.25 unit=MPa
